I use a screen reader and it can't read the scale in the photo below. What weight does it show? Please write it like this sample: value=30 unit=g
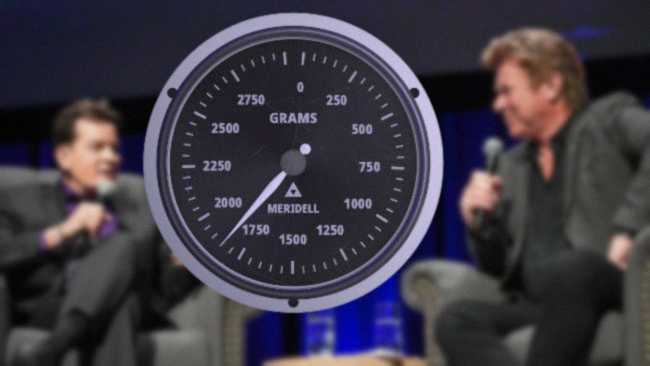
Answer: value=1850 unit=g
